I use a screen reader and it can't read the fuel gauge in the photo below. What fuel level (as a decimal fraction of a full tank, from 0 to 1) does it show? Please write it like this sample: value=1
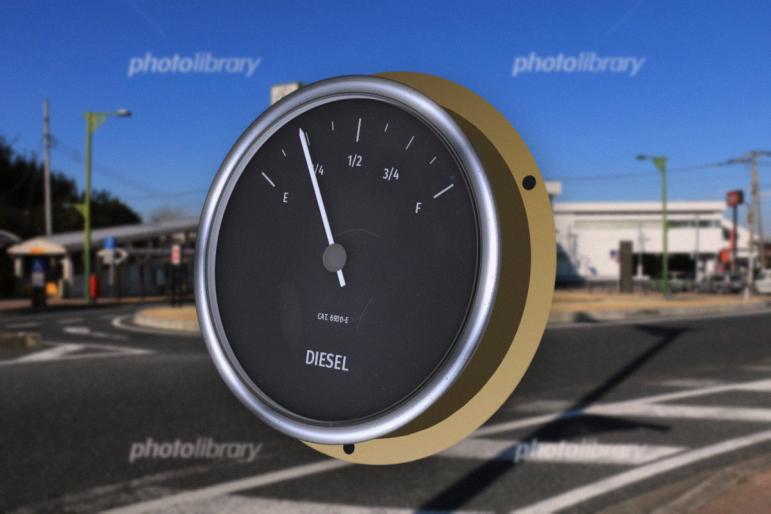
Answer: value=0.25
